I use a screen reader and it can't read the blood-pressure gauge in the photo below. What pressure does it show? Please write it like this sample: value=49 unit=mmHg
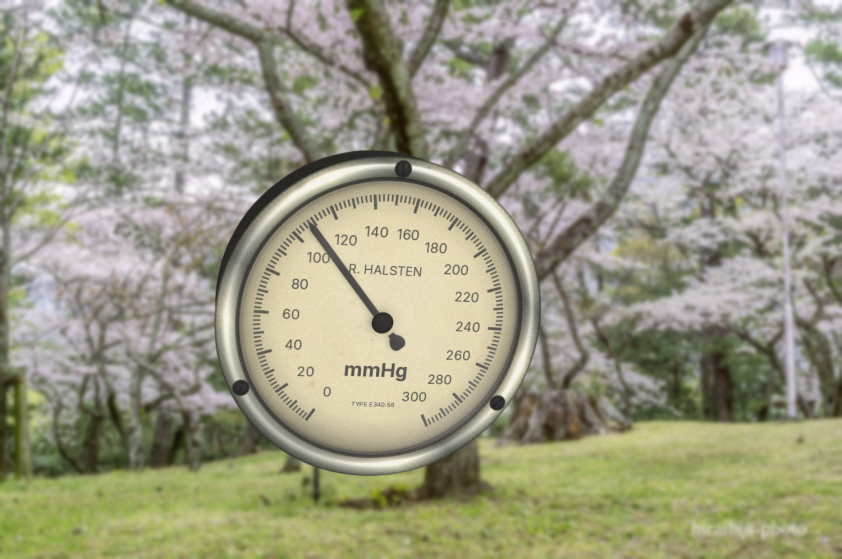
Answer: value=108 unit=mmHg
